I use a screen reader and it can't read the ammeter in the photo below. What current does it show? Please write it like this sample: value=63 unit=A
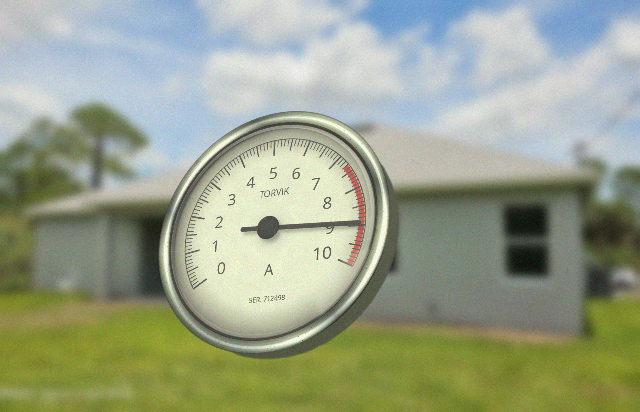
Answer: value=9 unit=A
